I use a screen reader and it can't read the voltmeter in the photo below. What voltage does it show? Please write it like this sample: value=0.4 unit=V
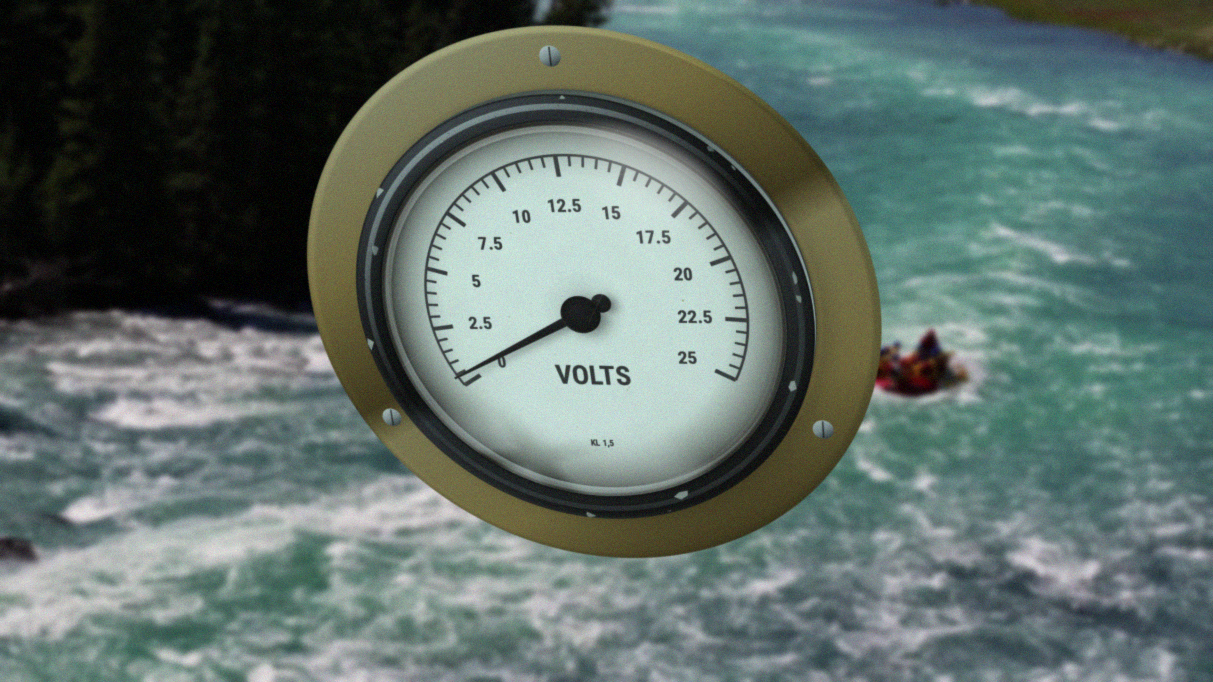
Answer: value=0.5 unit=V
